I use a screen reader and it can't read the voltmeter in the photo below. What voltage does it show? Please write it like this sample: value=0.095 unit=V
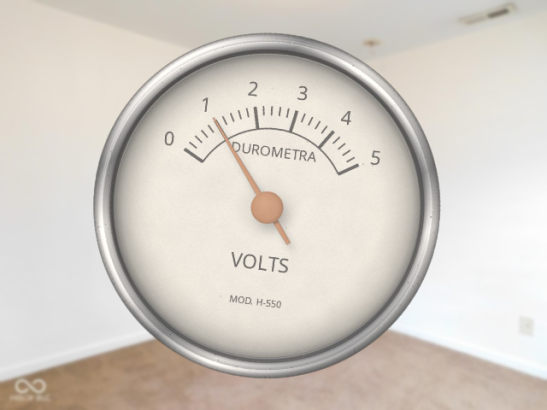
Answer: value=1 unit=V
